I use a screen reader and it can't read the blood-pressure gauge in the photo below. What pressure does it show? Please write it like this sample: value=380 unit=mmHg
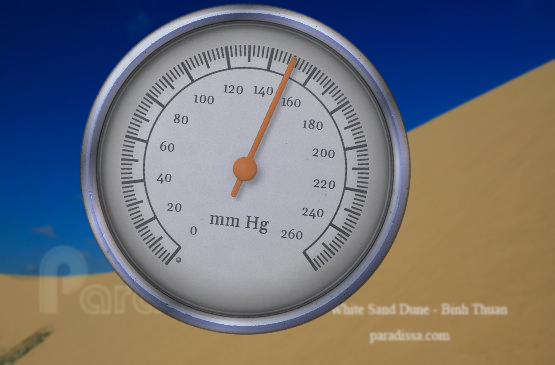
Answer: value=150 unit=mmHg
